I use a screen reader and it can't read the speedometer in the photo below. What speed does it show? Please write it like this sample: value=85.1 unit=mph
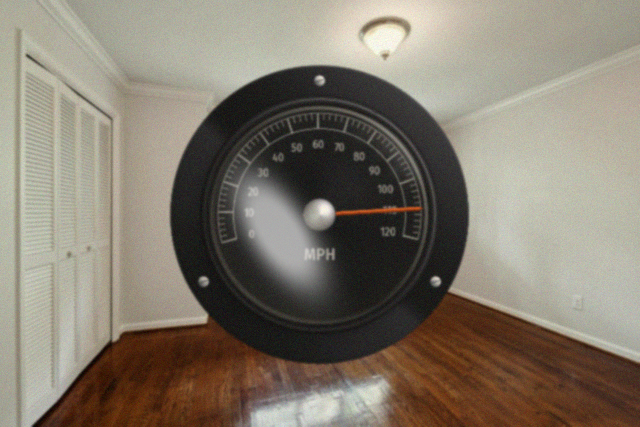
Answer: value=110 unit=mph
